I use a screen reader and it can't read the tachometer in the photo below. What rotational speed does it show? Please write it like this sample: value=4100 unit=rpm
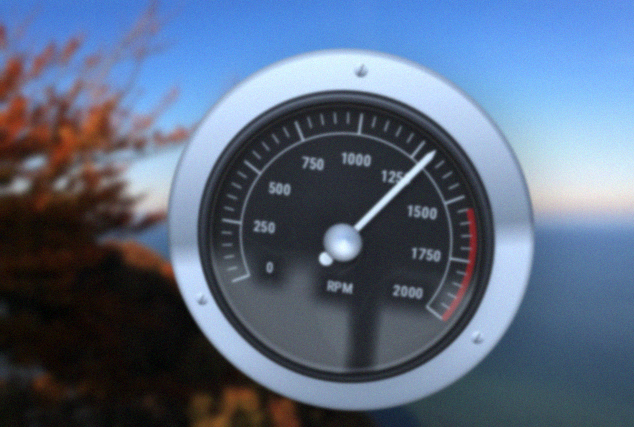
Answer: value=1300 unit=rpm
